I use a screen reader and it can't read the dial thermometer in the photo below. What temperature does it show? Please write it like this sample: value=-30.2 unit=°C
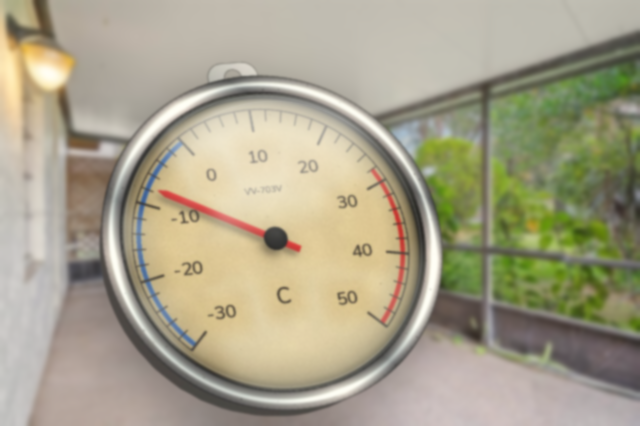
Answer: value=-8 unit=°C
